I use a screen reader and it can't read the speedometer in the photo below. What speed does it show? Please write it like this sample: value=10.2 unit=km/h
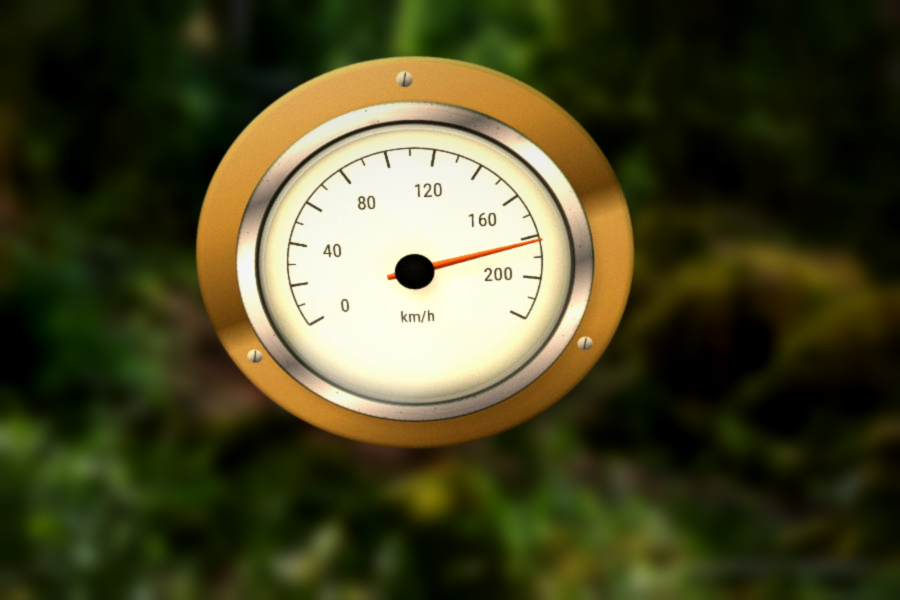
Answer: value=180 unit=km/h
